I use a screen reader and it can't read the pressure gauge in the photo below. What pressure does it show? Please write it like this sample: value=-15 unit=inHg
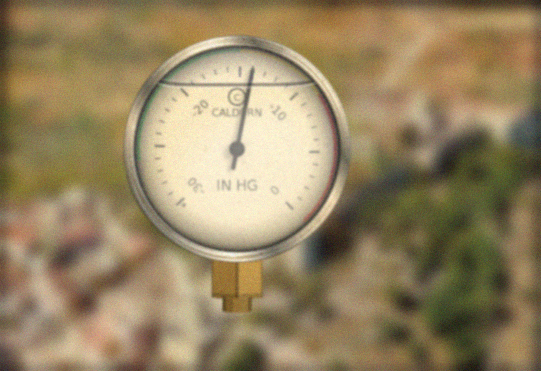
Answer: value=-14 unit=inHg
